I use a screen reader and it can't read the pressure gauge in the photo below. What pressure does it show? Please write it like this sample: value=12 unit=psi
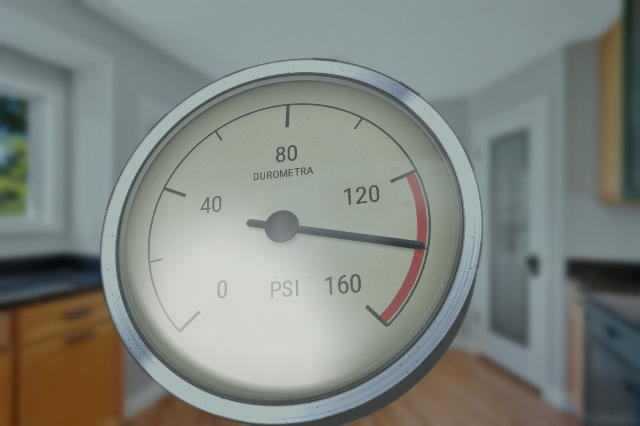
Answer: value=140 unit=psi
